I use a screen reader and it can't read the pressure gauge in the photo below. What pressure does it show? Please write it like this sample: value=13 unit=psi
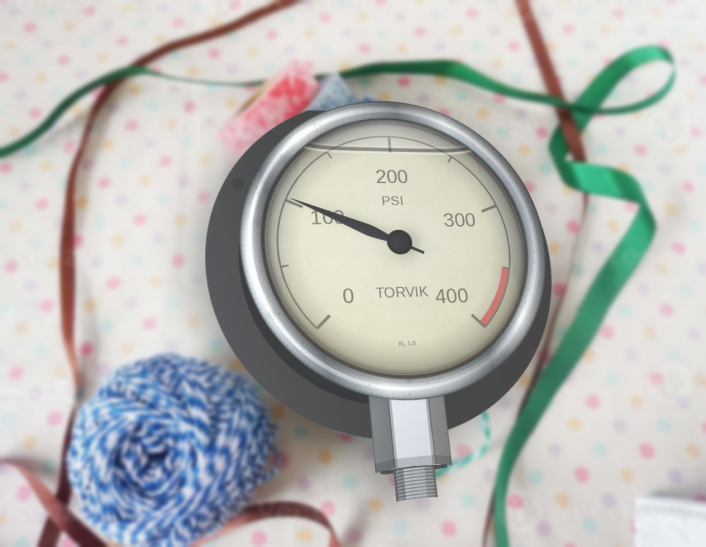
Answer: value=100 unit=psi
